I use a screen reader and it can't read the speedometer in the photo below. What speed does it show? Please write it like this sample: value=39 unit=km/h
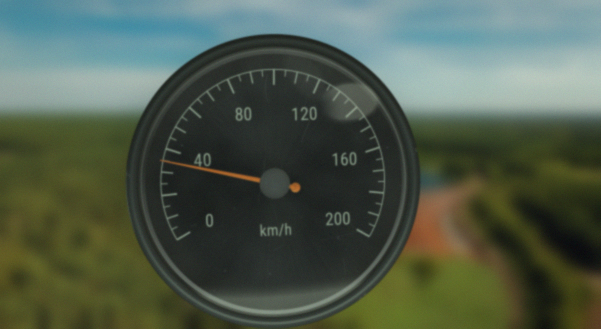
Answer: value=35 unit=km/h
